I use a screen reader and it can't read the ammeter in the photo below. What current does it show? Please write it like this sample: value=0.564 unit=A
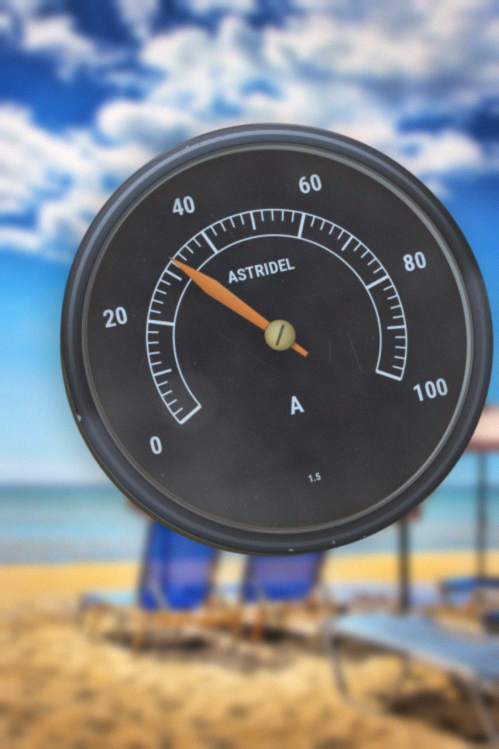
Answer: value=32 unit=A
